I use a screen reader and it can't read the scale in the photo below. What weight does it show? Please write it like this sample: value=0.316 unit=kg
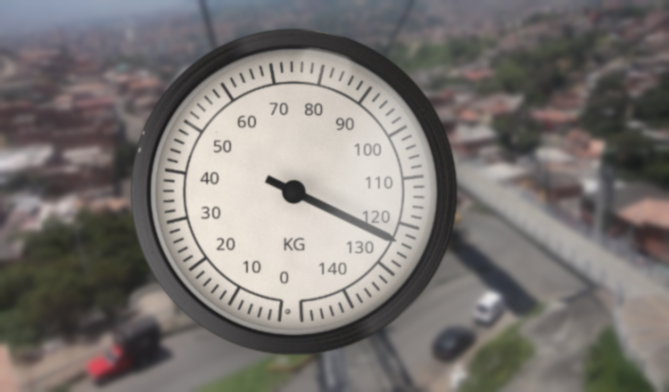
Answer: value=124 unit=kg
